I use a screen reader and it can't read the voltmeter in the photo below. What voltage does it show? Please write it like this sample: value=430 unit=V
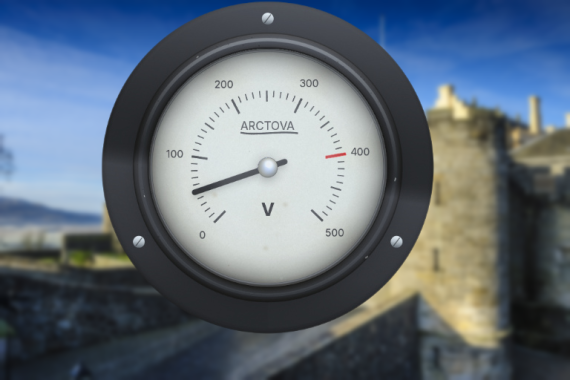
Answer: value=50 unit=V
